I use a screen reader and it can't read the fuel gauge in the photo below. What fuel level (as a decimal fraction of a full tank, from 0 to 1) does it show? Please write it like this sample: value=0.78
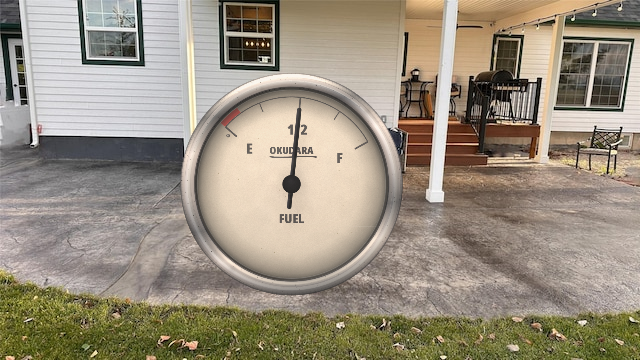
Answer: value=0.5
